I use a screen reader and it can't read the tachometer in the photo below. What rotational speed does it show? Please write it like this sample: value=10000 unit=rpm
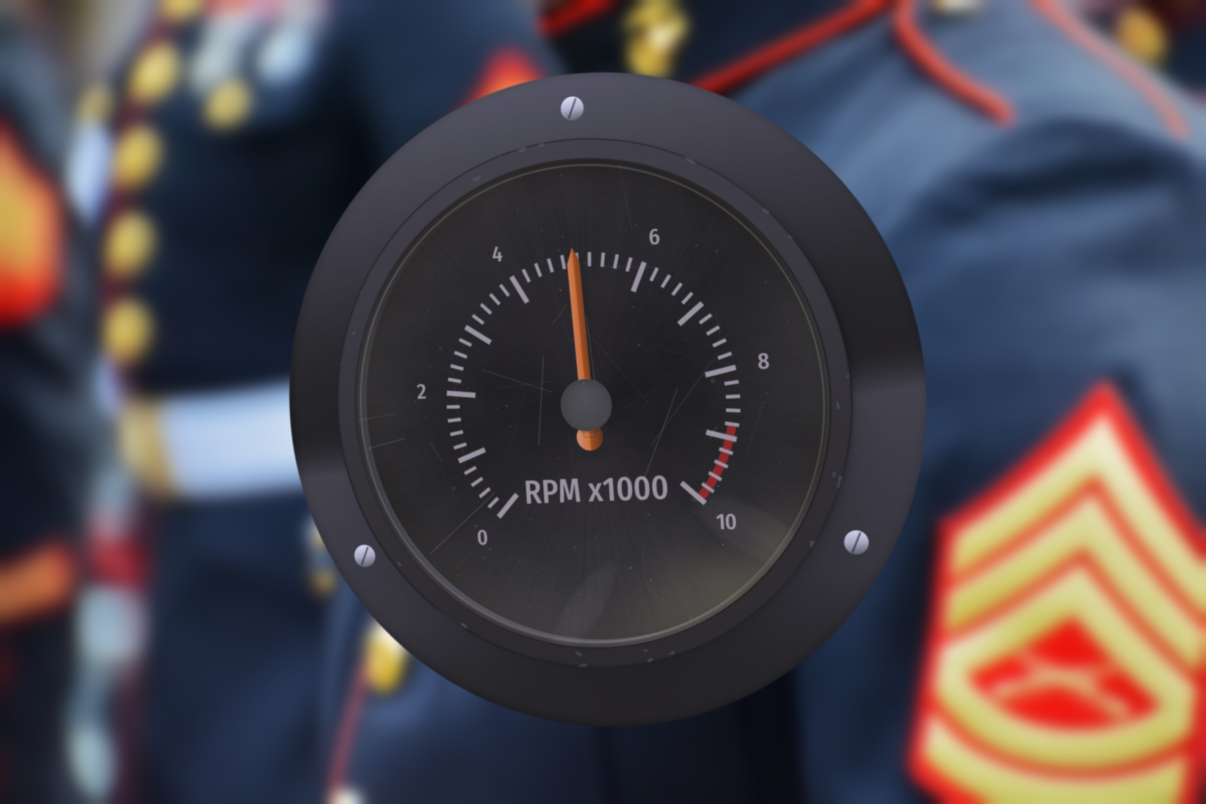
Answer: value=5000 unit=rpm
